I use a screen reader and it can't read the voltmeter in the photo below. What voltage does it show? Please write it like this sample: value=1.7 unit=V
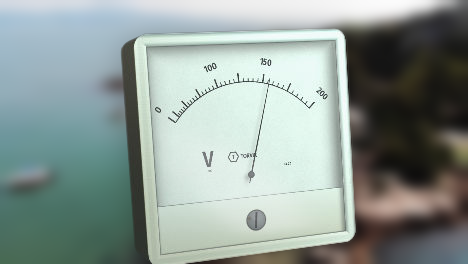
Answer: value=155 unit=V
